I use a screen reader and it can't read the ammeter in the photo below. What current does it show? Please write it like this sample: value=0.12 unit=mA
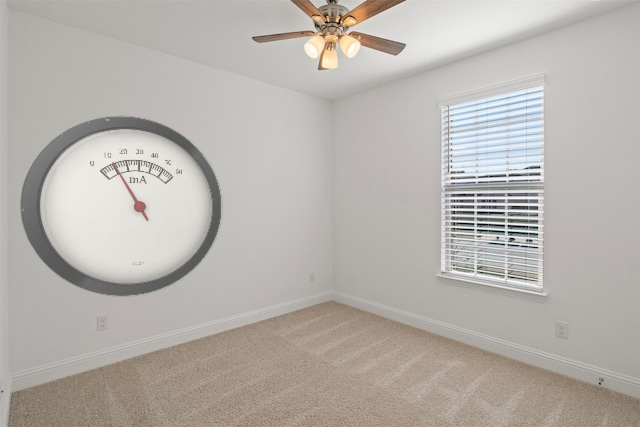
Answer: value=10 unit=mA
